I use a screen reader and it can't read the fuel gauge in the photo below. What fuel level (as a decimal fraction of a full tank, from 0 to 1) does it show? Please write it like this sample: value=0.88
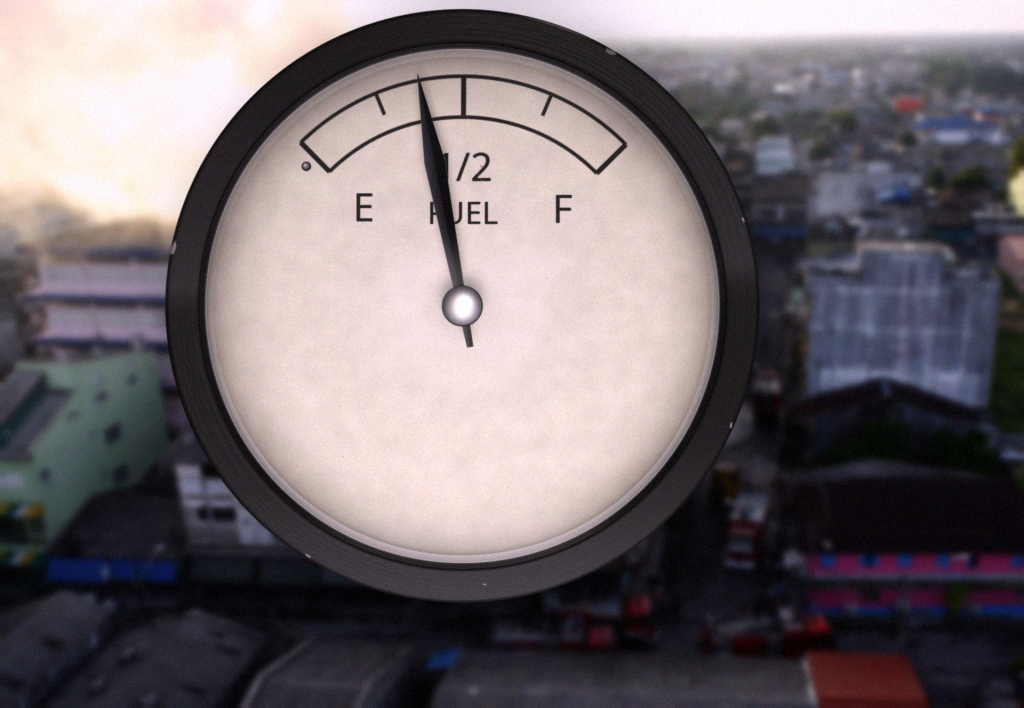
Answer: value=0.375
